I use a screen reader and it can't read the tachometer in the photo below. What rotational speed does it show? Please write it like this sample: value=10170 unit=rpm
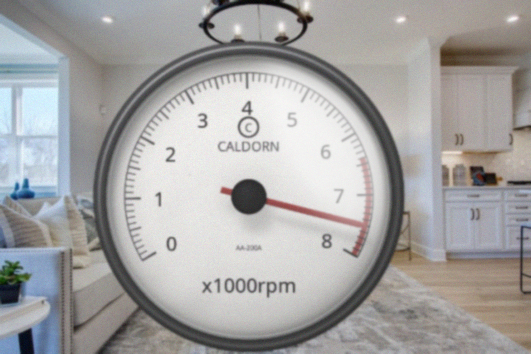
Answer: value=7500 unit=rpm
